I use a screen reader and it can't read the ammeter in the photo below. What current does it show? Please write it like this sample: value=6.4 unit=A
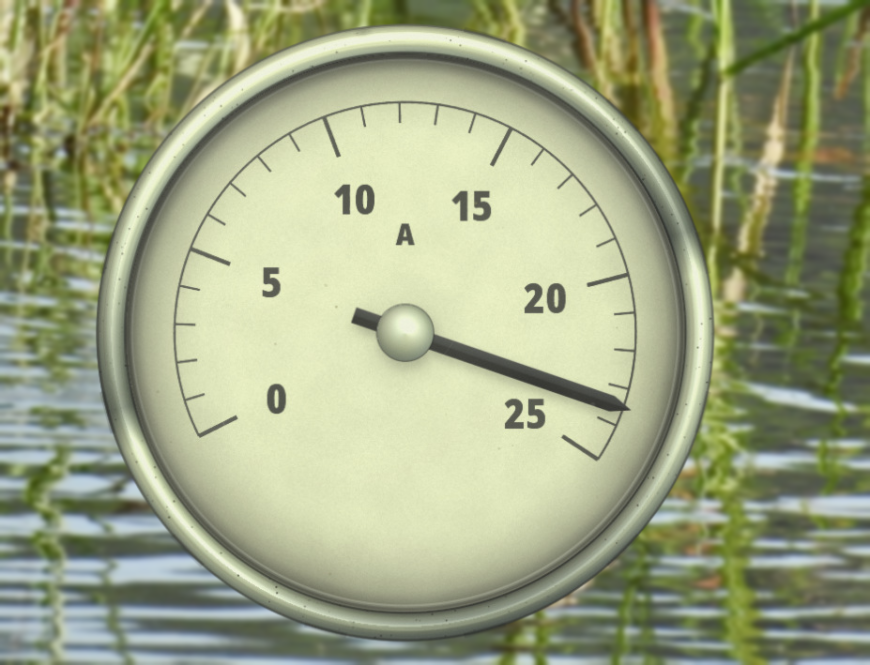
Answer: value=23.5 unit=A
